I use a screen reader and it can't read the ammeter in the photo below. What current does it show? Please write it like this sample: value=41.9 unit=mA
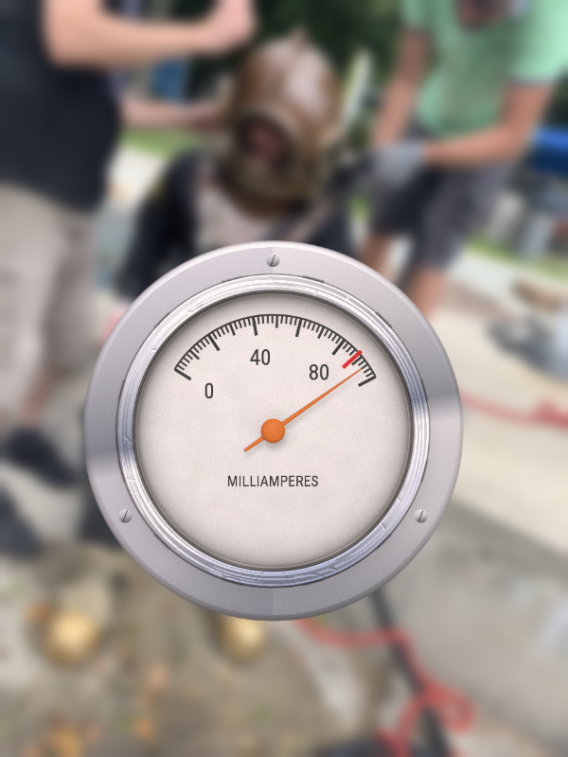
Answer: value=94 unit=mA
